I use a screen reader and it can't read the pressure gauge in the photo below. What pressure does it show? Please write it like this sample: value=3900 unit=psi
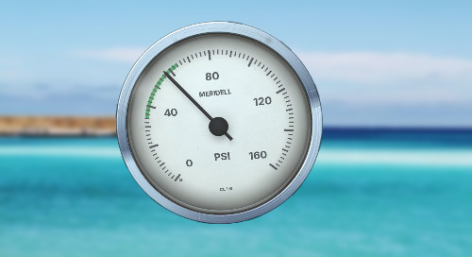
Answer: value=58 unit=psi
